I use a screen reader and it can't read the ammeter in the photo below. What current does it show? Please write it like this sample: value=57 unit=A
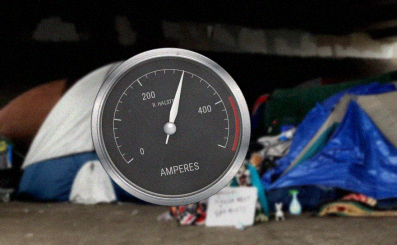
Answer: value=300 unit=A
